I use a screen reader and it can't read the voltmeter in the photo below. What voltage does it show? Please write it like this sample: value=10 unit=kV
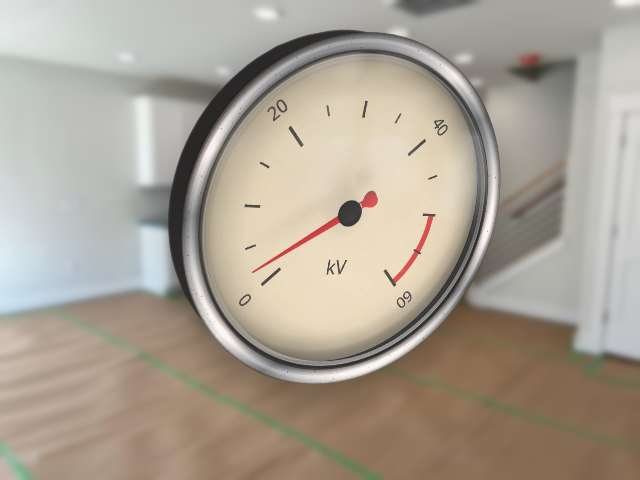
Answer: value=2.5 unit=kV
